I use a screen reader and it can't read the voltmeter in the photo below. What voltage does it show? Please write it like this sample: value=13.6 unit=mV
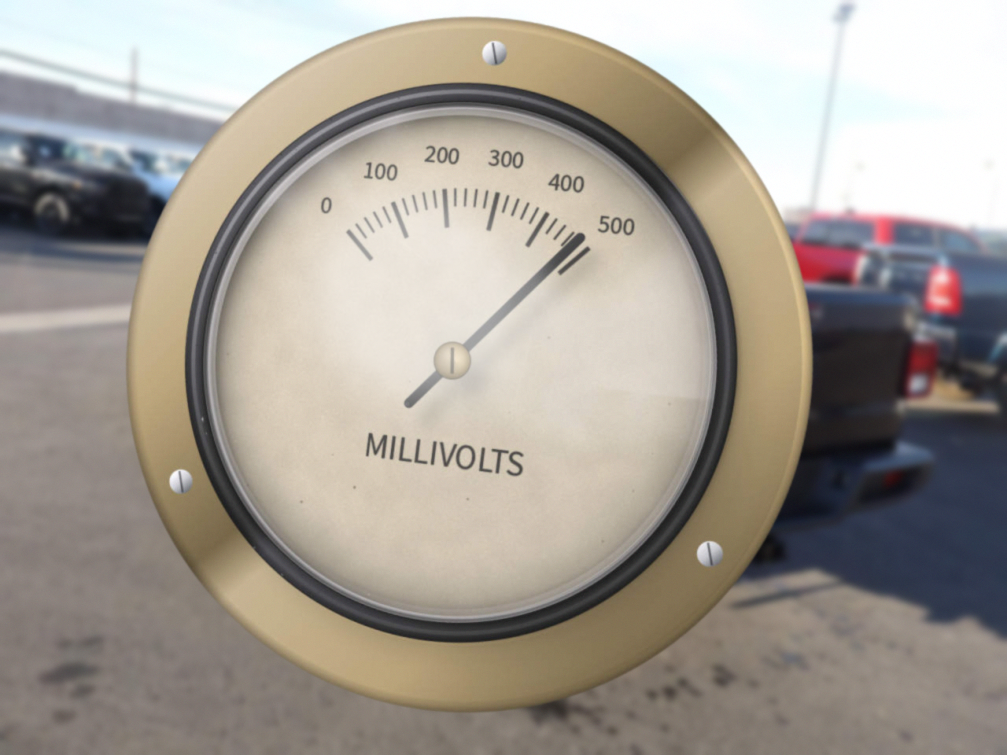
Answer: value=480 unit=mV
